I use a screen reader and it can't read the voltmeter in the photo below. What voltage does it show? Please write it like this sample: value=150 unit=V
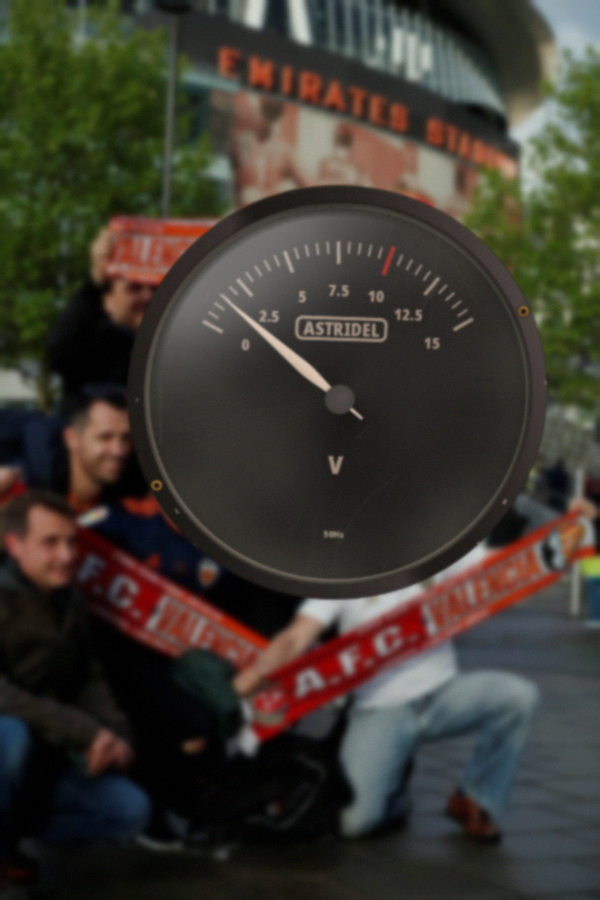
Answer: value=1.5 unit=V
